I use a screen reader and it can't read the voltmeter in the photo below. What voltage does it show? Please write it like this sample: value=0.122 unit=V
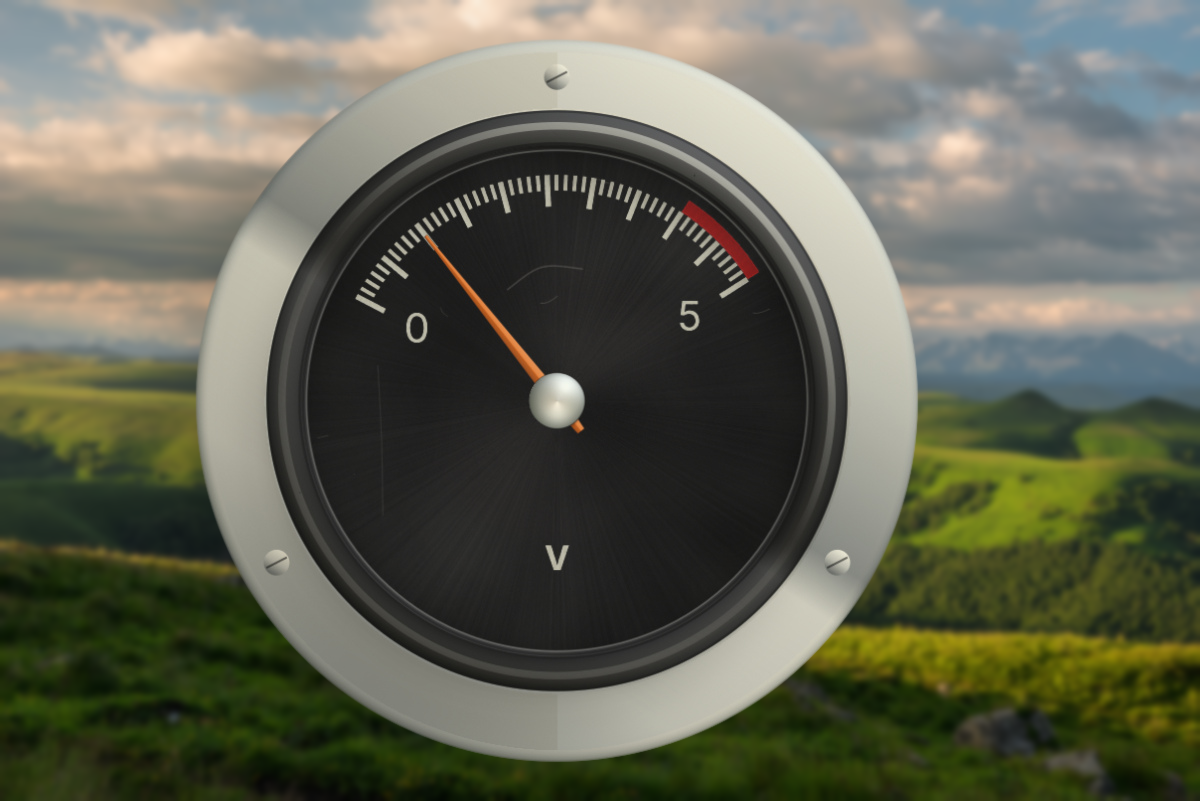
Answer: value=1 unit=V
